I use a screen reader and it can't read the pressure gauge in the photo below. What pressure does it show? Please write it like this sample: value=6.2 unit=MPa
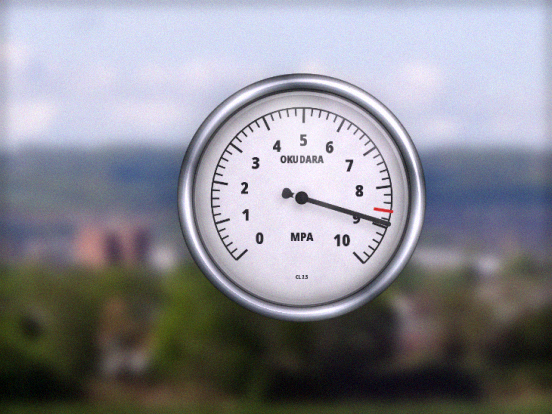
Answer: value=8.9 unit=MPa
